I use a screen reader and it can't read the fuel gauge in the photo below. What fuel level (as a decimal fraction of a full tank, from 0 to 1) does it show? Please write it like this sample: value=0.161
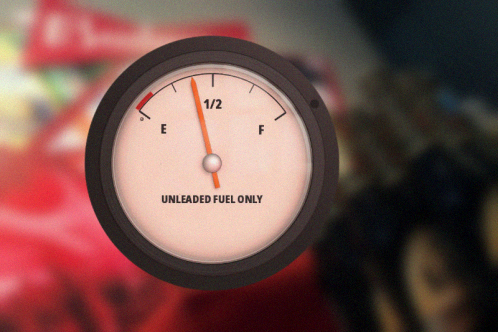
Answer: value=0.375
